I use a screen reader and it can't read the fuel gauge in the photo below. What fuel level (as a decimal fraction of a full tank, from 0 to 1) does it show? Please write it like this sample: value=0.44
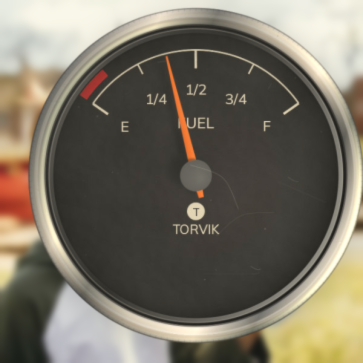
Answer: value=0.375
